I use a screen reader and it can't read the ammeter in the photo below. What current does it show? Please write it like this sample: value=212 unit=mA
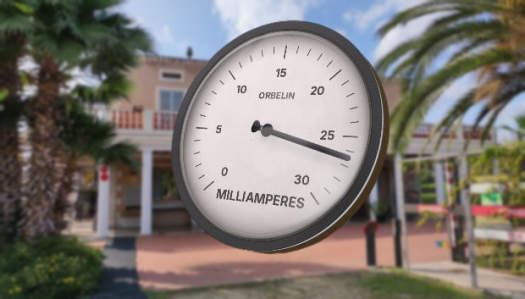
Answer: value=26.5 unit=mA
